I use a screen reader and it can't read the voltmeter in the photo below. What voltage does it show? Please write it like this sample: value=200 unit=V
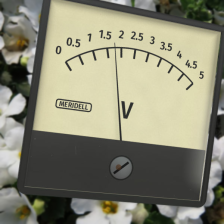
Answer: value=1.75 unit=V
